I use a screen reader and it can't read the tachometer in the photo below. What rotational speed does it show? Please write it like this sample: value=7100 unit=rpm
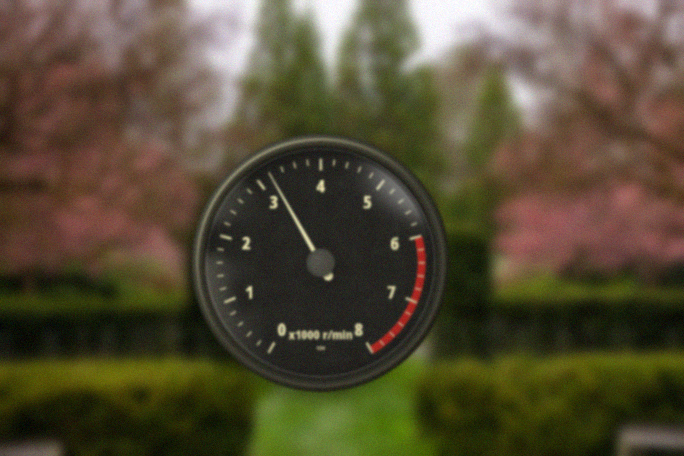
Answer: value=3200 unit=rpm
